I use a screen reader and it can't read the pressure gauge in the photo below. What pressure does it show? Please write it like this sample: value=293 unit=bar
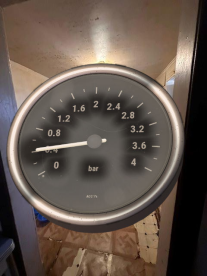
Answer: value=0.4 unit=bar
